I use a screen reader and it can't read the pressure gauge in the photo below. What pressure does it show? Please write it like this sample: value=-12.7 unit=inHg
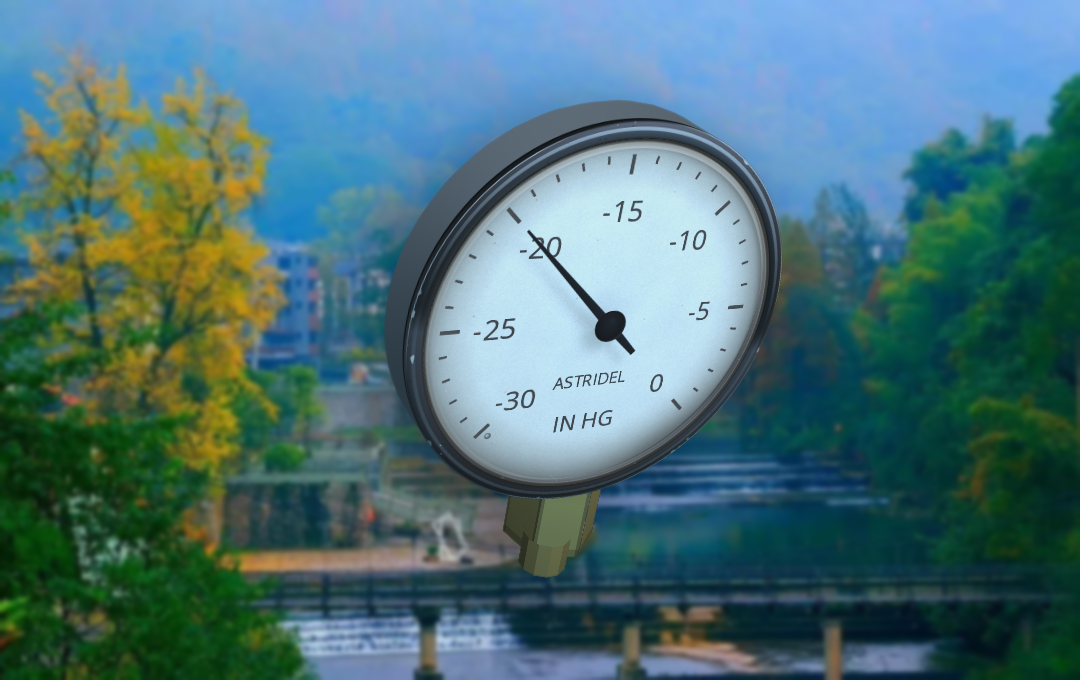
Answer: value=-20 unit=inHg
